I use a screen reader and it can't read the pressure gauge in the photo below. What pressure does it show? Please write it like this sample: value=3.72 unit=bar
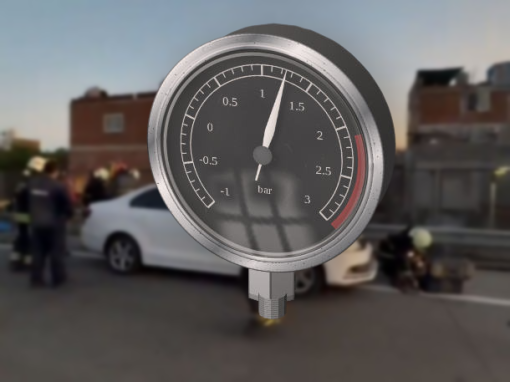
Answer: value=1.25 unit=bar
